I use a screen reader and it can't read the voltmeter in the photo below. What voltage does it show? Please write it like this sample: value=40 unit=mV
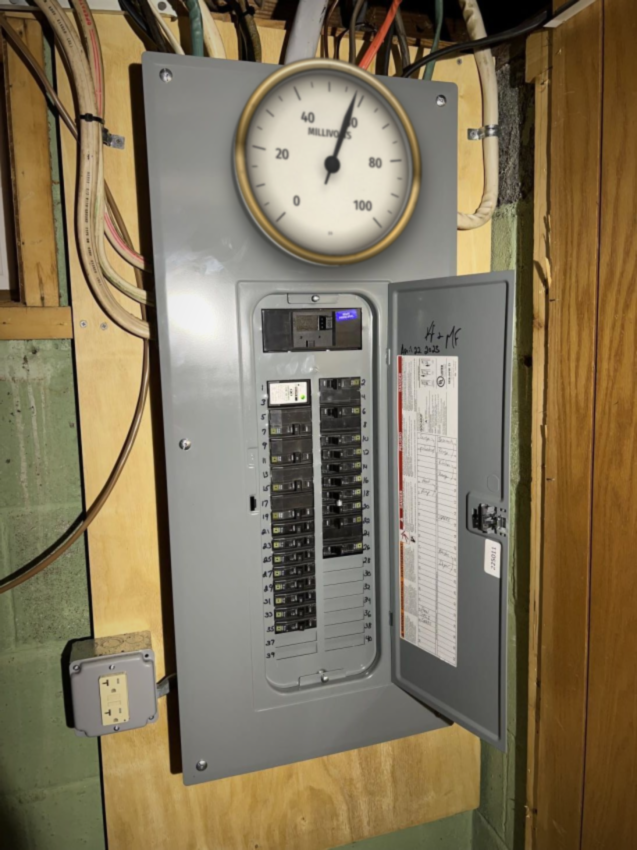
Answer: value=57.5 unit=mV
